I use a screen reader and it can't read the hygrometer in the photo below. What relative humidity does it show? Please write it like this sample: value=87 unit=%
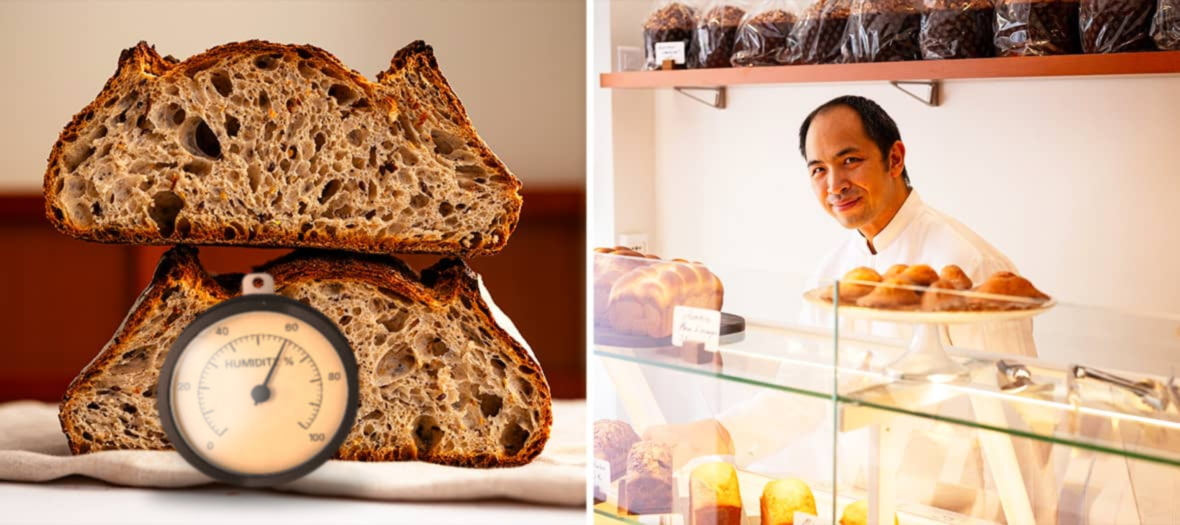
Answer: value=60 unit=%
